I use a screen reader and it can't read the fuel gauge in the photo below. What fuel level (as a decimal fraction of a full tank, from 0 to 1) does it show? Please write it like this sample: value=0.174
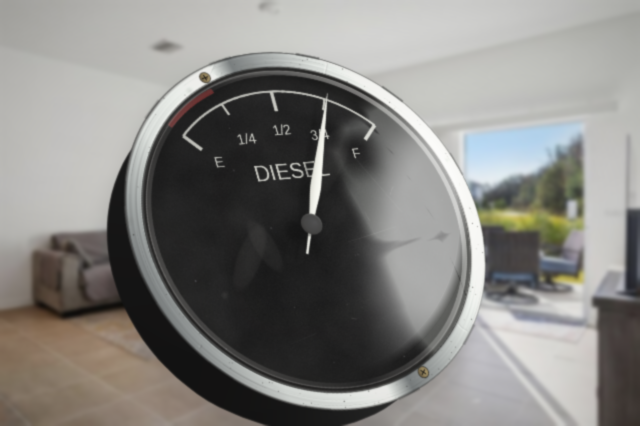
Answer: value=0.75
